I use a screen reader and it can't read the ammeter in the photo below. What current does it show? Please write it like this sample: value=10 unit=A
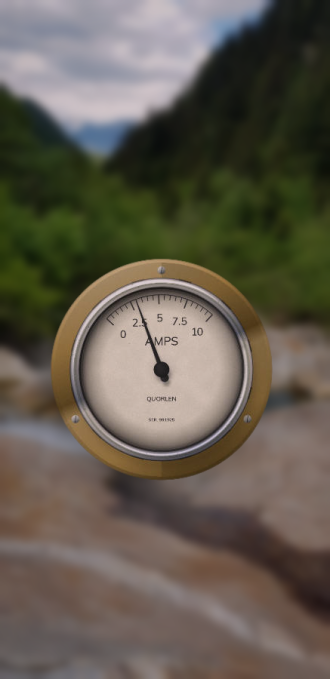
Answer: value=3 unit=A
